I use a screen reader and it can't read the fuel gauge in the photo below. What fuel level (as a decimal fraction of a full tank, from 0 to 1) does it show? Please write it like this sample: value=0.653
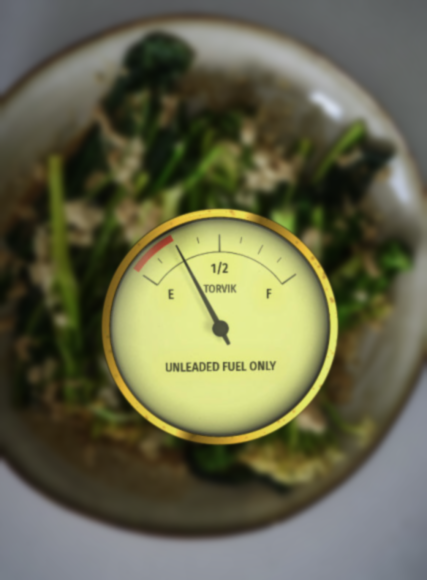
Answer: value=0.25
